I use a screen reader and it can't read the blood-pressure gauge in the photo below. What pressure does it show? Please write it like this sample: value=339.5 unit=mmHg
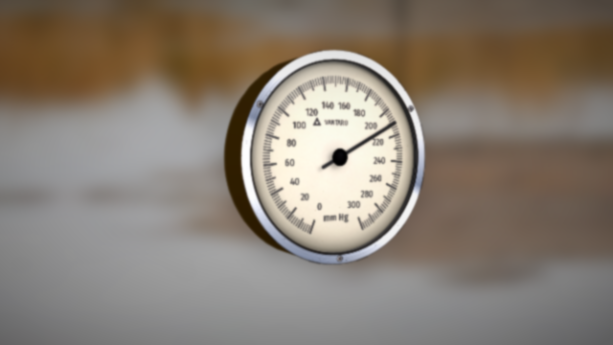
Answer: value=210 unit=mmHg
